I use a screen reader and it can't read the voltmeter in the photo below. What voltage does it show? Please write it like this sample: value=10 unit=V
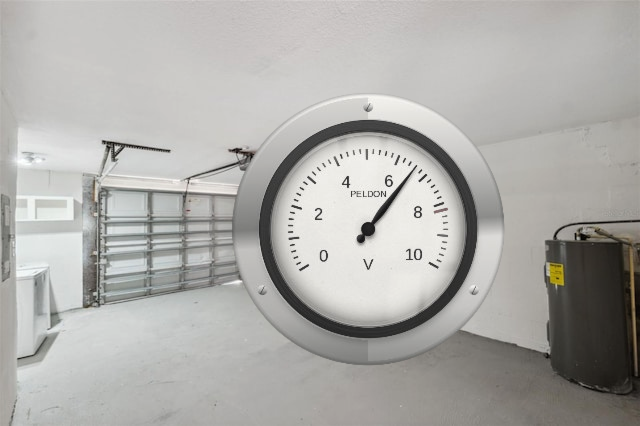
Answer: value=6.6 unit=V
